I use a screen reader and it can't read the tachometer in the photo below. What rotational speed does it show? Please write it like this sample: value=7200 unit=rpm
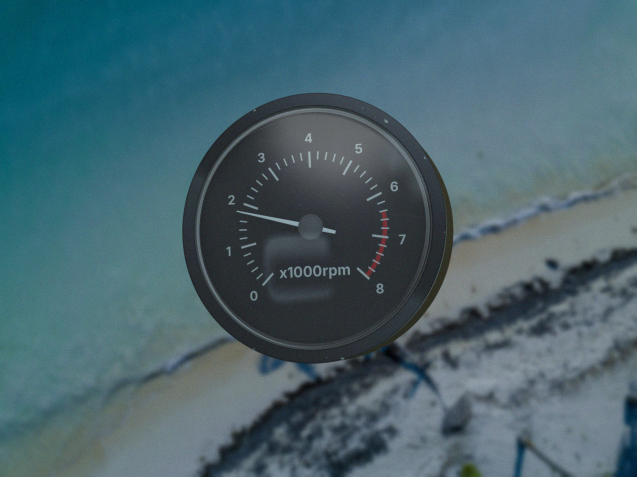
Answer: value=1800 unit=rpm
